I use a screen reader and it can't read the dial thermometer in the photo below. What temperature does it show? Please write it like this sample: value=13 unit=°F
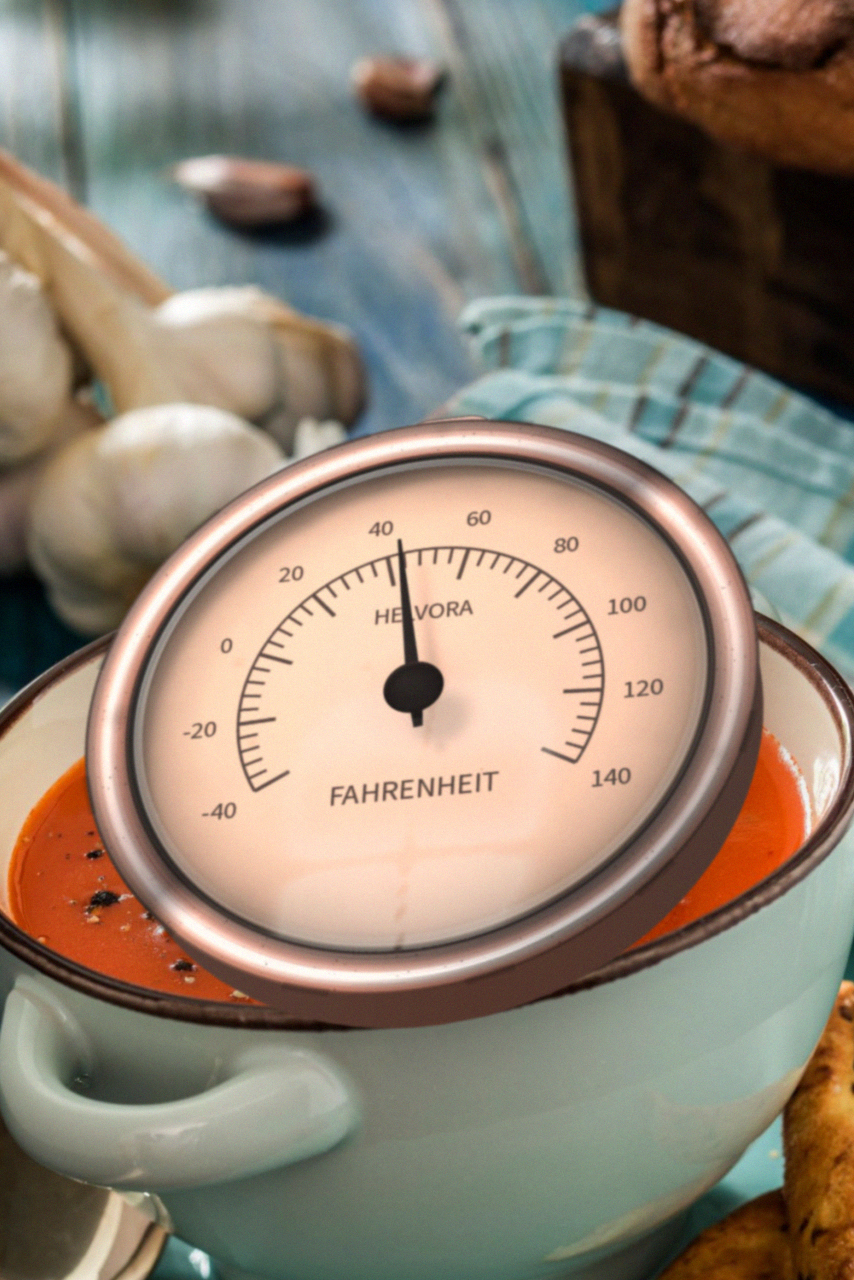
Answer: value=44 unit=°F
